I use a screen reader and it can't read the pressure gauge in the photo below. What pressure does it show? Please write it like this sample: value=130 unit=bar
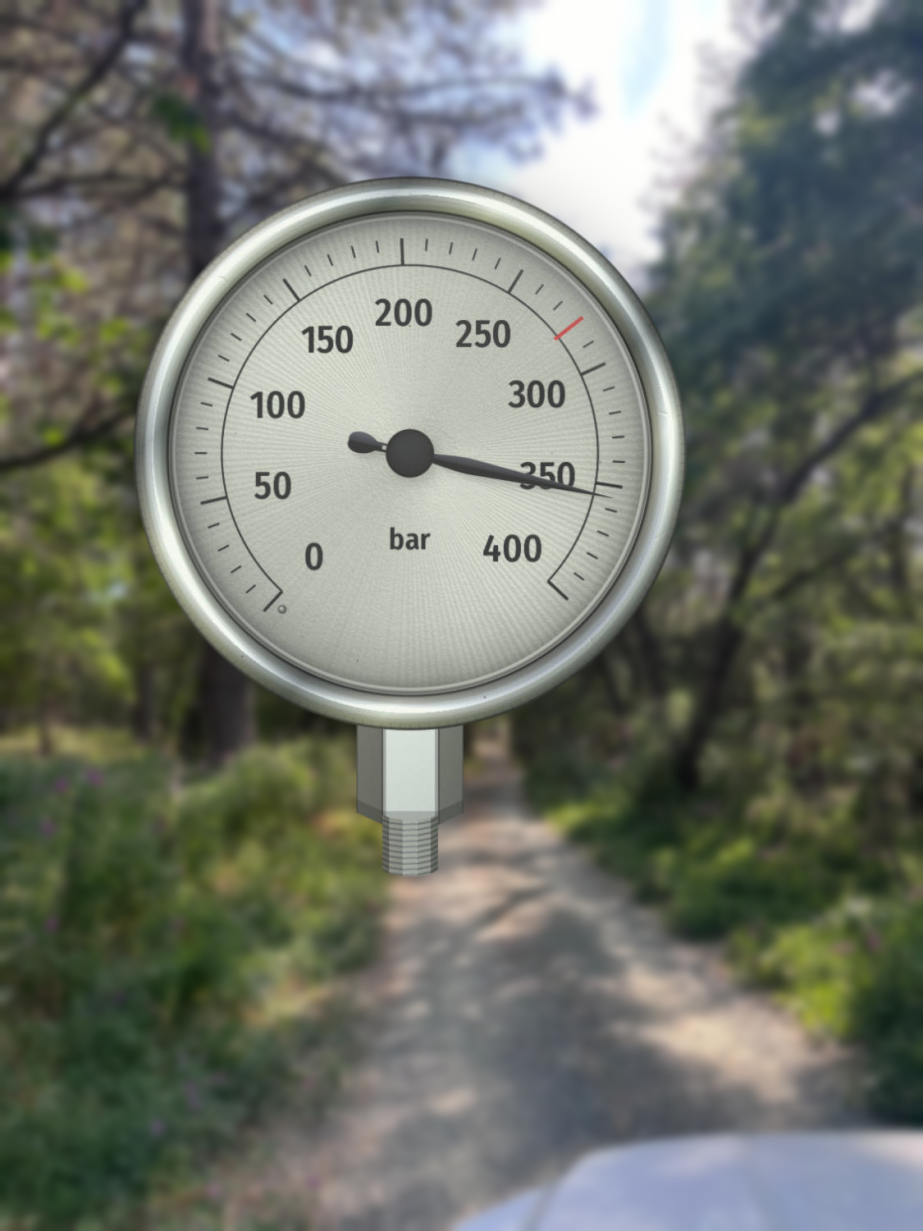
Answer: value=355 unit=bar
